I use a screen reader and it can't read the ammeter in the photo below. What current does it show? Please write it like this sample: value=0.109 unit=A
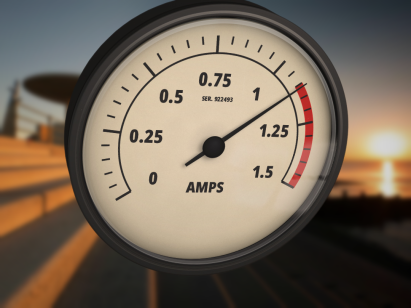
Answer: value=1.1 unit=A
